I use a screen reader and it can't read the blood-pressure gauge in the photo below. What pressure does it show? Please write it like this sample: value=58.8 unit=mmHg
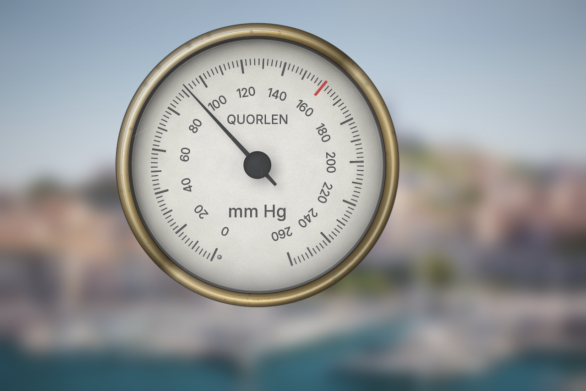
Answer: value=92 unit=mmHg
